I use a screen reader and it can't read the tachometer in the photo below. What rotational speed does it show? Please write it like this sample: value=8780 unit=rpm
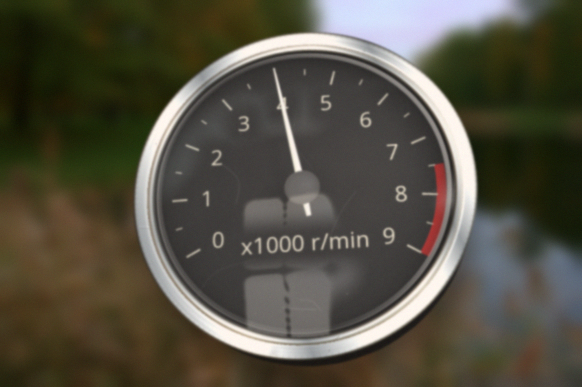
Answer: value=4000 unit=rpm
